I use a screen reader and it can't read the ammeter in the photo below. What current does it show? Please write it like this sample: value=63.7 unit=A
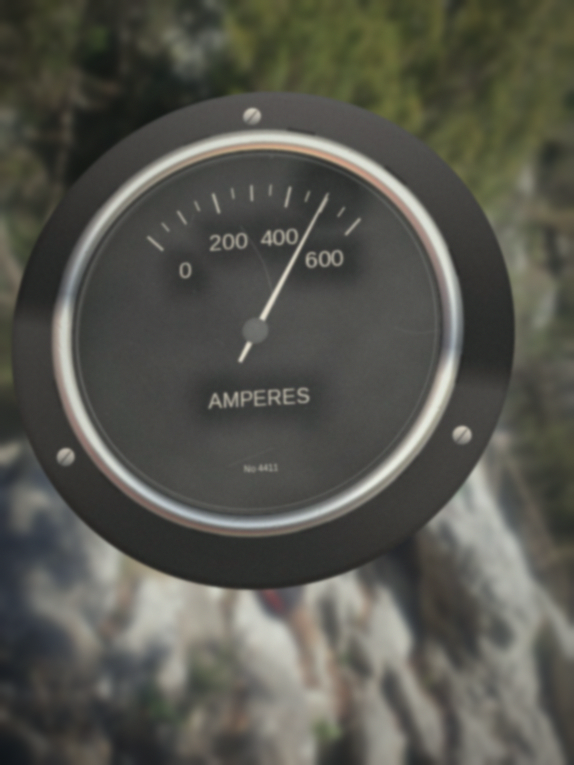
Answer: value=500 unit=A
